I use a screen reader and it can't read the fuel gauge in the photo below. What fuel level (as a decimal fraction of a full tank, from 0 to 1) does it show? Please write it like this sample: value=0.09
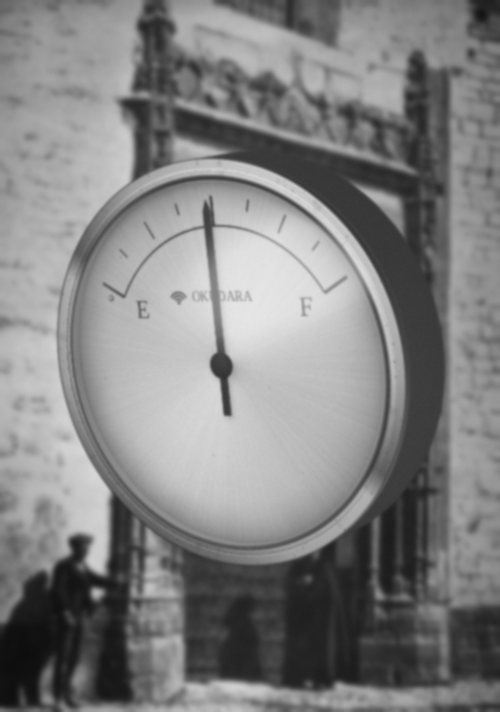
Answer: value=0.5
